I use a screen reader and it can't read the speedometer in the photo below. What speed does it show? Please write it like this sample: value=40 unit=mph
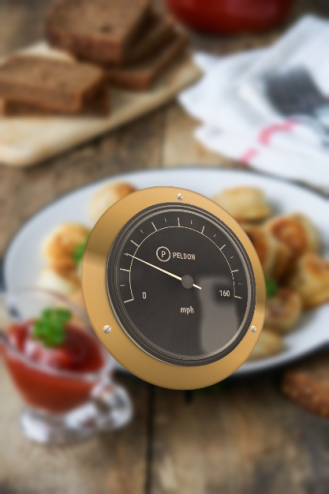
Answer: value=30 unit=mph
